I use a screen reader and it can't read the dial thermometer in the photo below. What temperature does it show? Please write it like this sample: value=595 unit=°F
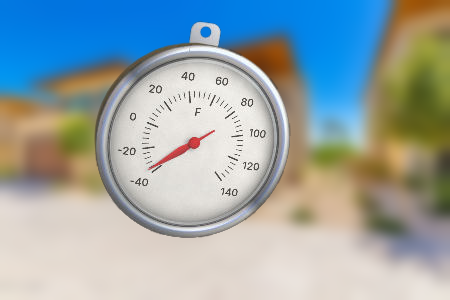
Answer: value=-36 unit=°F
